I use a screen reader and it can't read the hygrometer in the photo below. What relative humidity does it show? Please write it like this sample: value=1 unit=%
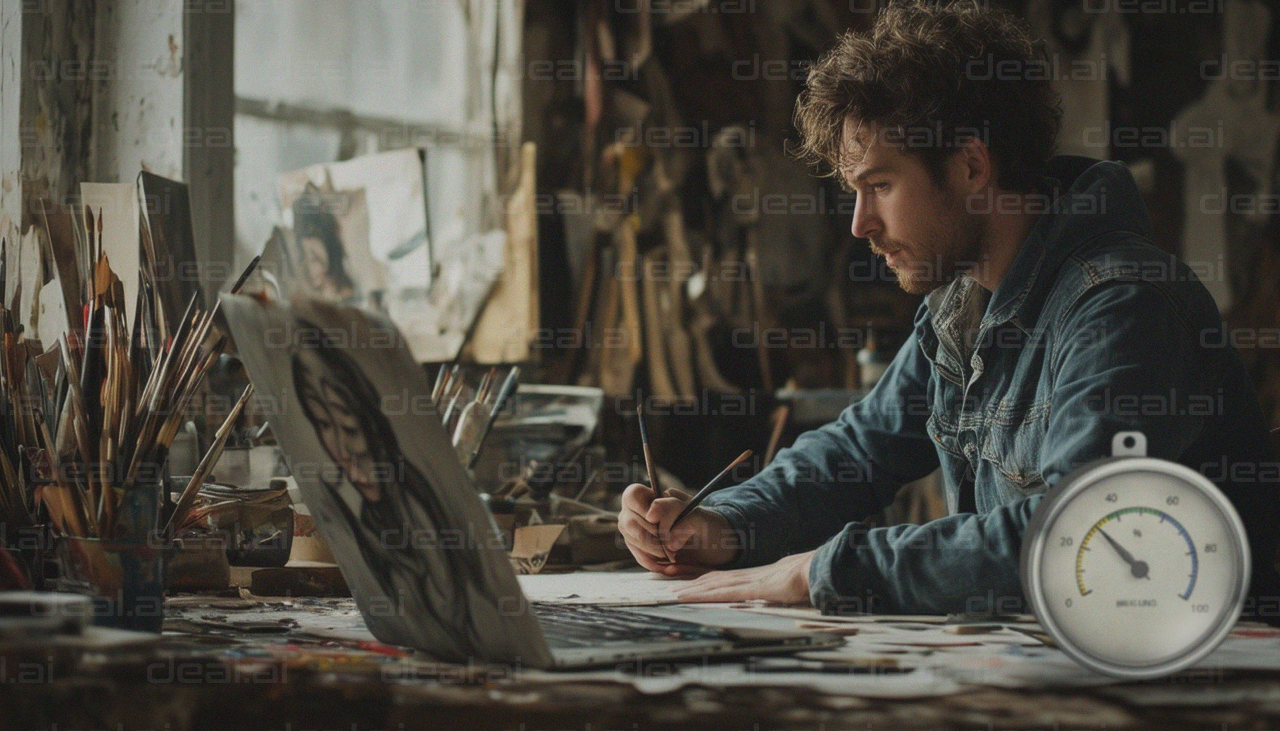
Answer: value=30 unit=%
